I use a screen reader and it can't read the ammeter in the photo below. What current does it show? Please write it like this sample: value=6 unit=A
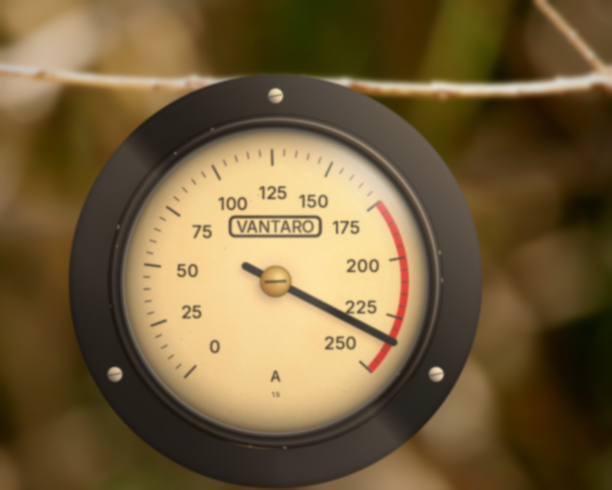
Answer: value=235 unit=A
